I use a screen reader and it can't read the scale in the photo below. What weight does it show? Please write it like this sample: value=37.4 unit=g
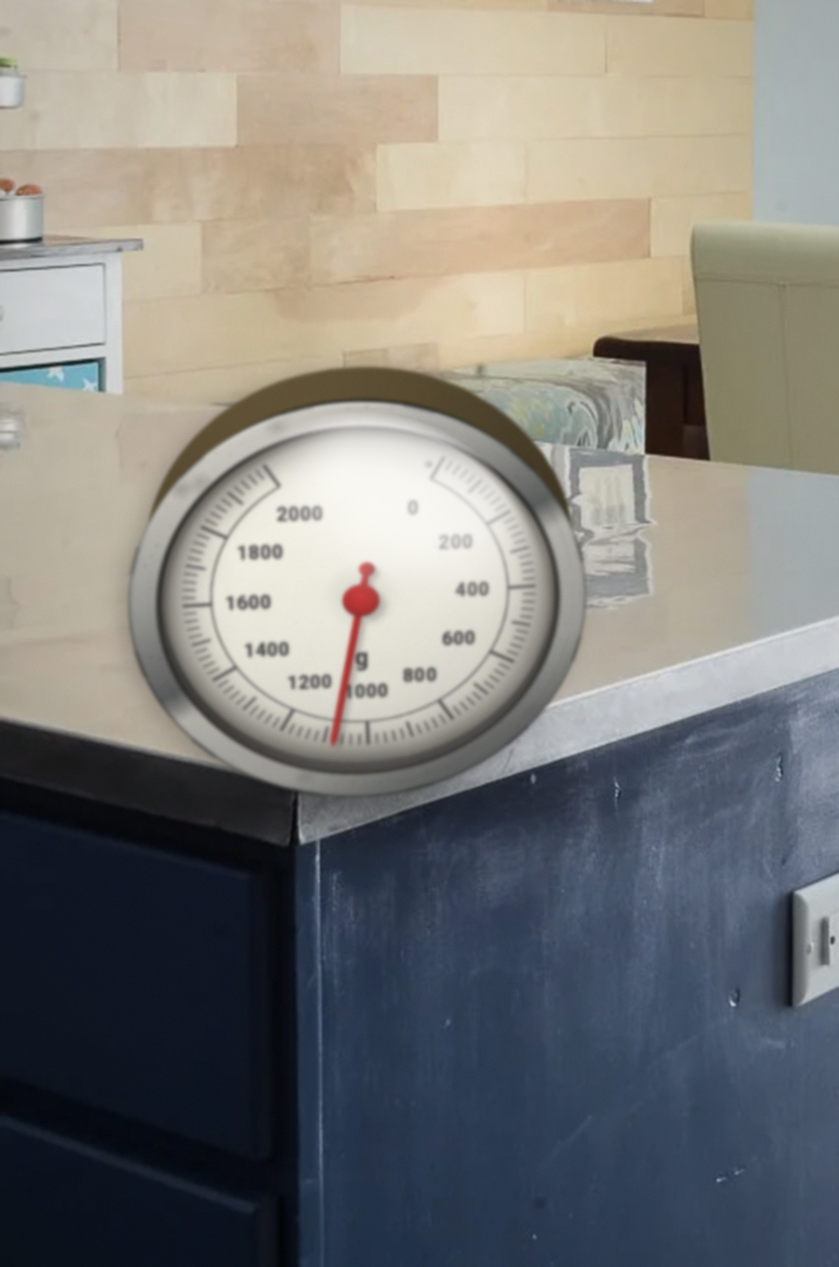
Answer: value=1080 unit=g
